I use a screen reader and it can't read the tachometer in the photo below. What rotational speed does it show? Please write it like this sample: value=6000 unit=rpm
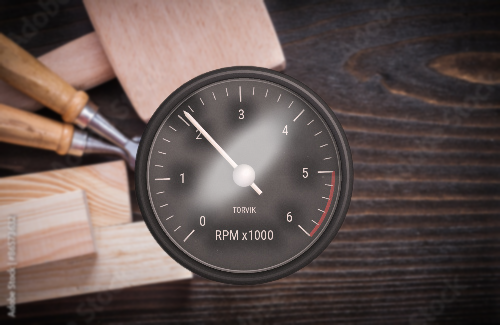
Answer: value=2100 unit=rpm
